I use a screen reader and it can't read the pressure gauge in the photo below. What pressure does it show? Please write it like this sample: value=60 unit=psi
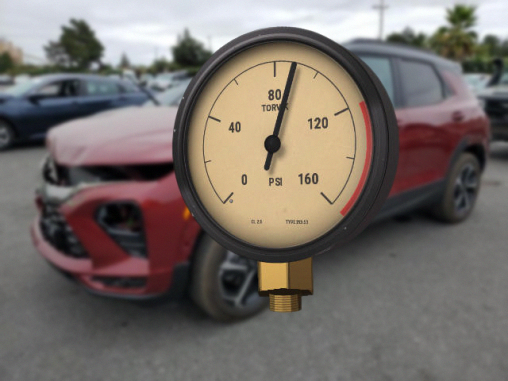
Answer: value=90 unit=psi
